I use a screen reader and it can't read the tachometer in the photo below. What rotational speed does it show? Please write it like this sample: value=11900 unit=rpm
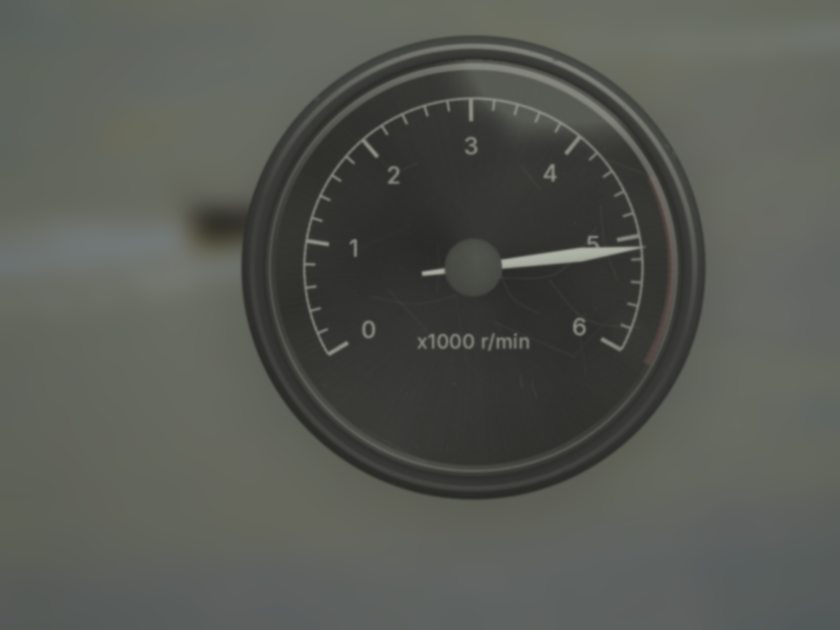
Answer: value=5100 unit=rpm
